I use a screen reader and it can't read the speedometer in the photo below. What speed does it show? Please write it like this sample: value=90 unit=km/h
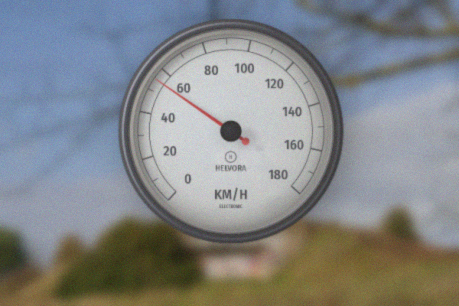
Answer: value=55 unit=km/h
